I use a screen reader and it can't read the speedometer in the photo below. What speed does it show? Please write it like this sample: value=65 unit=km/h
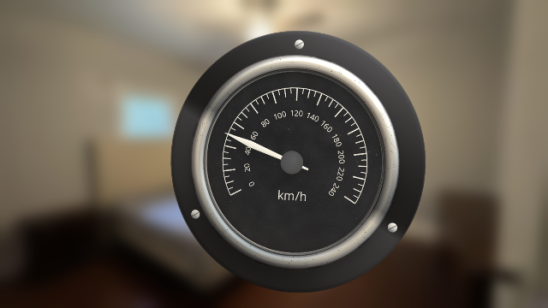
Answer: value=50 unit=km/h
